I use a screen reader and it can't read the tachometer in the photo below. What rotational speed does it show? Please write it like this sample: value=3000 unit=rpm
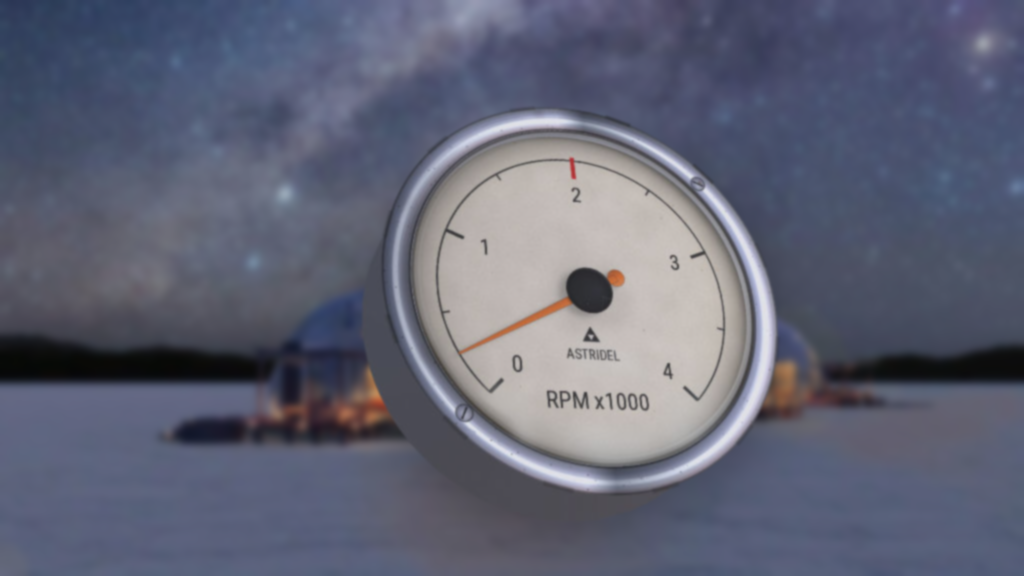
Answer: value=250 unit=rpm
